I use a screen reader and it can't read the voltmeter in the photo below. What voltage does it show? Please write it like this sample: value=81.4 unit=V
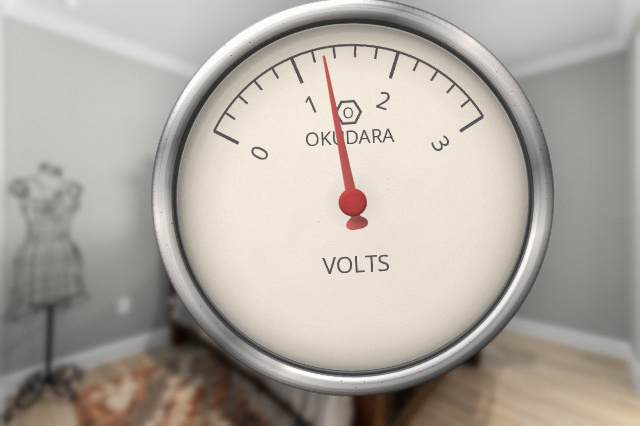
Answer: value=1.3 unit=V
